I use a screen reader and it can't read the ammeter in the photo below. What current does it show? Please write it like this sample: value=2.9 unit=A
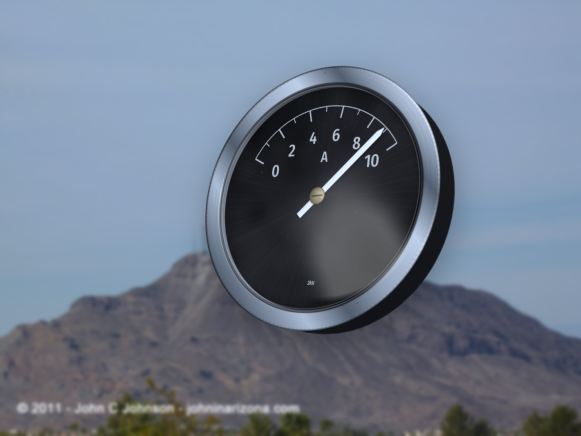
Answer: value=9 unit=A
